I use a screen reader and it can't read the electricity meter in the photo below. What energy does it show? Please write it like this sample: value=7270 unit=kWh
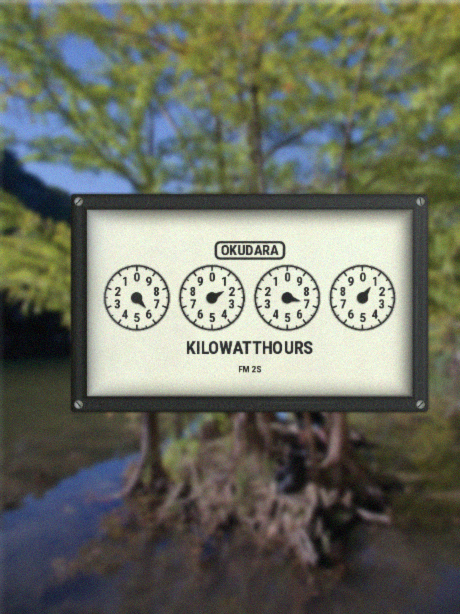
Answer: value=6171 unit=kWh
